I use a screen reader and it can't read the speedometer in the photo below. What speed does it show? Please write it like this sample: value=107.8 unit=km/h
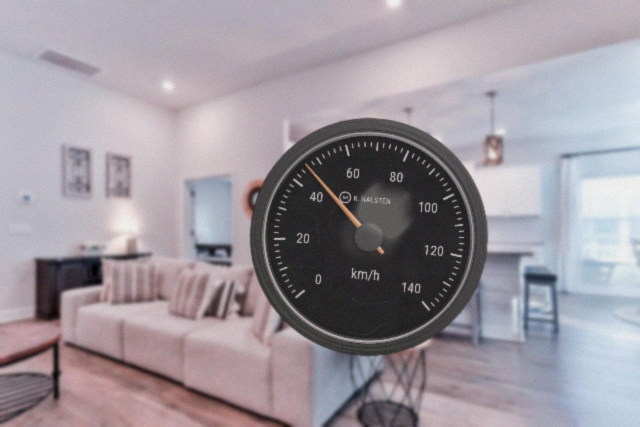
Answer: value=46 unit=km/h
